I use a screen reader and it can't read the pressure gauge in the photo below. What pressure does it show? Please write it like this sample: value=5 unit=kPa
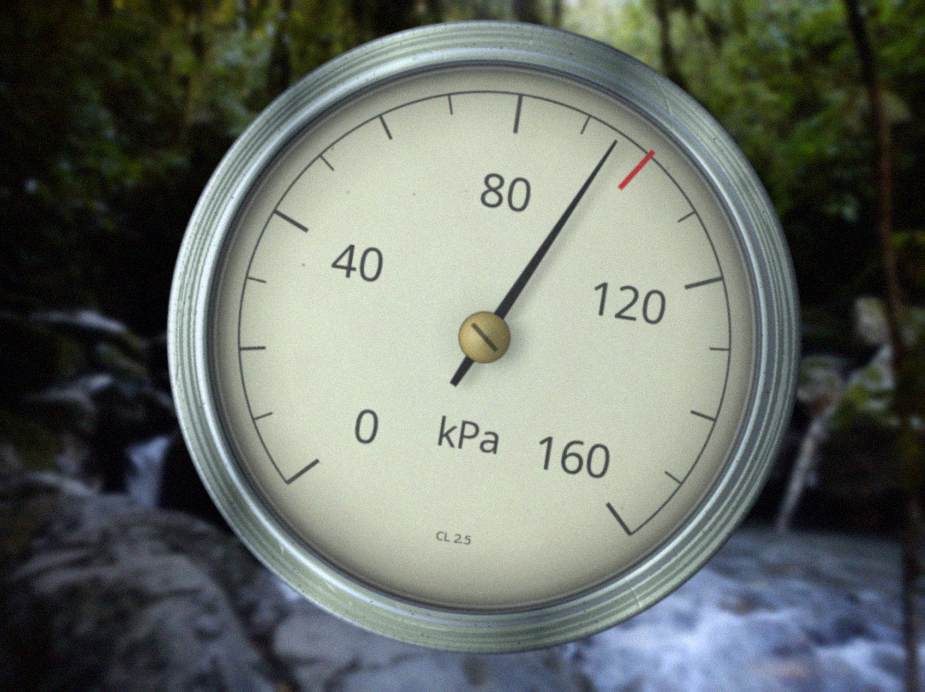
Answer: value=95 unit=kPa
